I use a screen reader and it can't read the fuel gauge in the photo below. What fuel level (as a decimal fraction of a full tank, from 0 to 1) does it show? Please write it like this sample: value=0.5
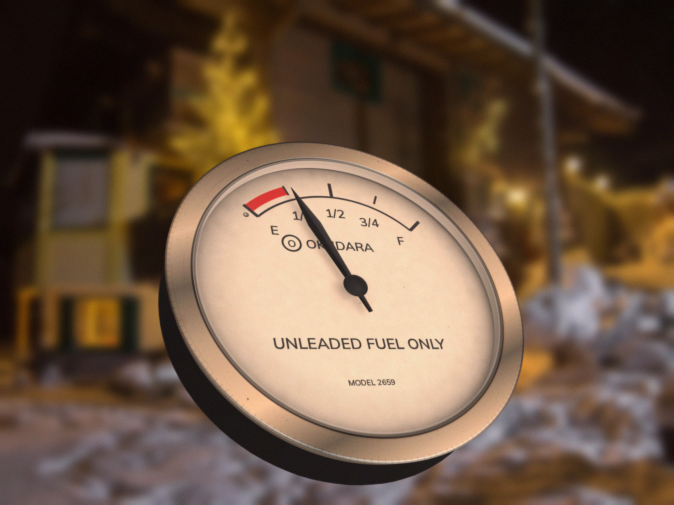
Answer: value=0.25
